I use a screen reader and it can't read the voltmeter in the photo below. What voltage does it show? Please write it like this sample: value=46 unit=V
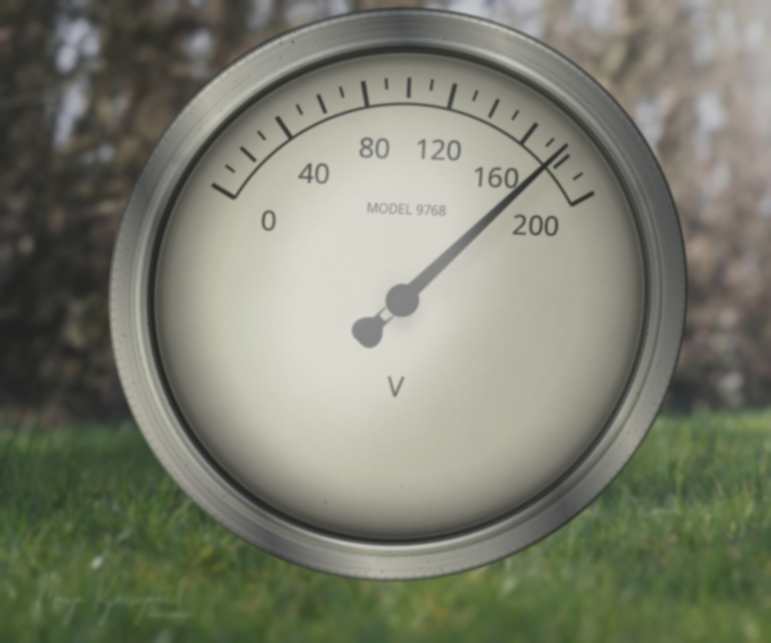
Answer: value=175 unit=V
